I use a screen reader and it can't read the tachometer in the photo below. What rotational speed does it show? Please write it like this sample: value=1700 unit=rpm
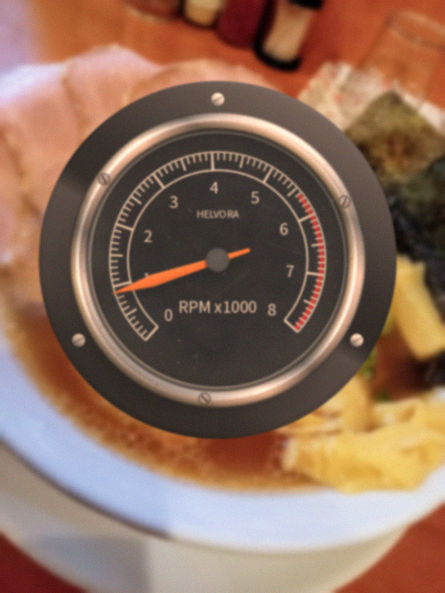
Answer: value=900 unit=rpm
